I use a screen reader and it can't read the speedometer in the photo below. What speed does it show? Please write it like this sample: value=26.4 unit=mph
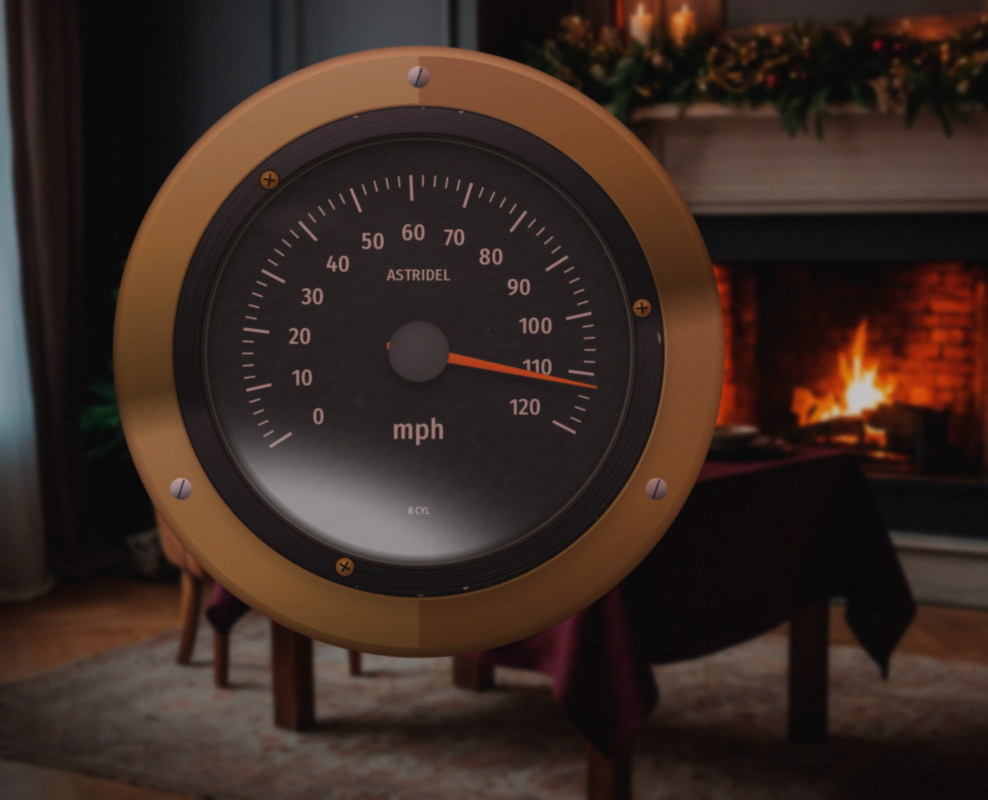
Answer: value=112 unit=mph
